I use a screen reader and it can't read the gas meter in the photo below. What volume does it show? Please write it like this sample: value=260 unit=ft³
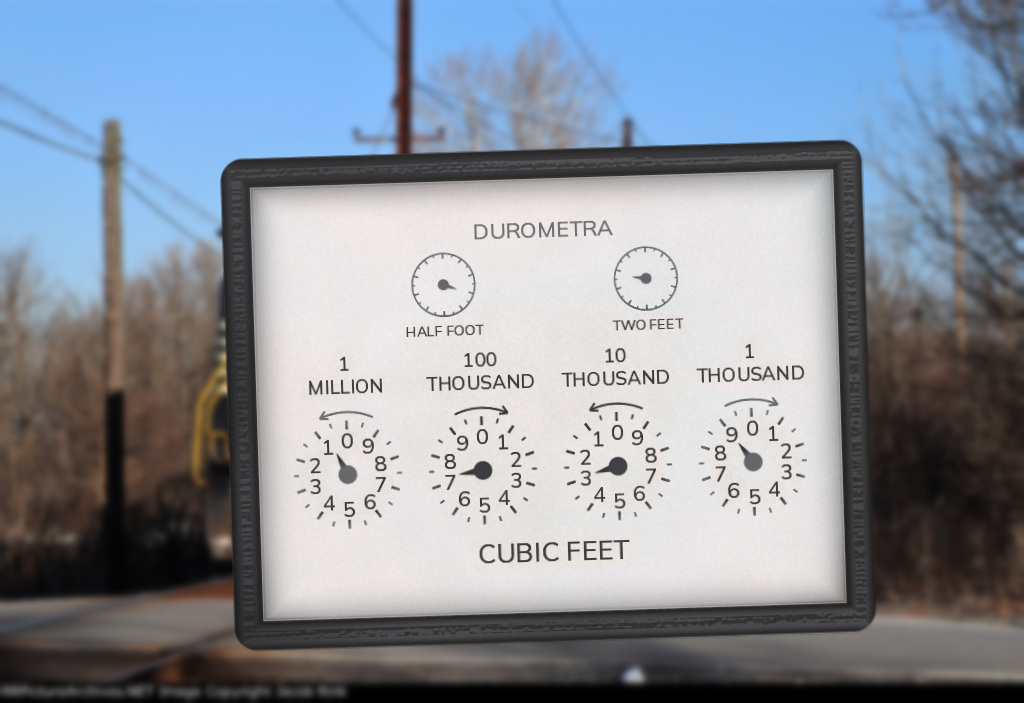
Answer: value=72900 unit=ft³
